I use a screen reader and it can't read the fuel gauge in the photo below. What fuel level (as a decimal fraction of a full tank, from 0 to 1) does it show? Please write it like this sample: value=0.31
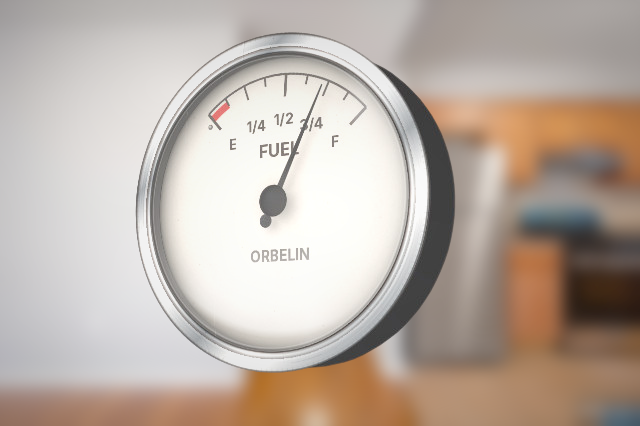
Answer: value=0.75
